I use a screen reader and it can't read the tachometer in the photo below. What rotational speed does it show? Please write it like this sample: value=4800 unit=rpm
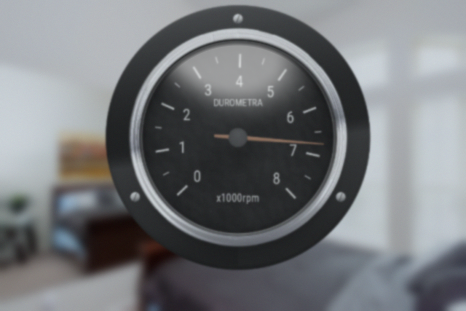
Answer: value=6750 unit=rpm
